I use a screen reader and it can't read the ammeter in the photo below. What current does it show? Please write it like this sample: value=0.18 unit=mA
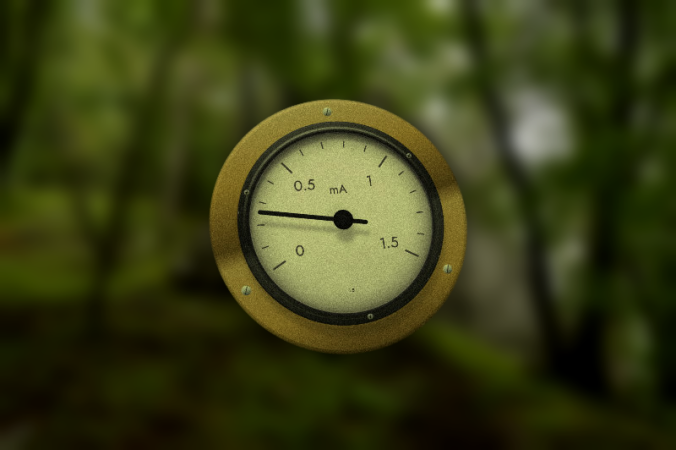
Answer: value=0.25 unit=mA
